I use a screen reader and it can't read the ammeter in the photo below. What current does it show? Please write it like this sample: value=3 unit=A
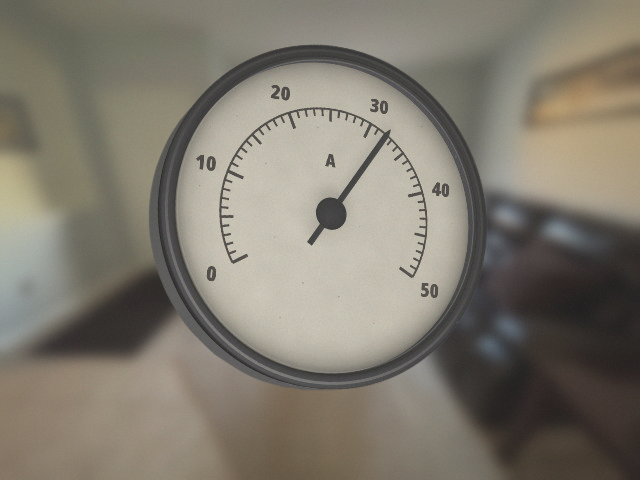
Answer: value=32 unit=A
